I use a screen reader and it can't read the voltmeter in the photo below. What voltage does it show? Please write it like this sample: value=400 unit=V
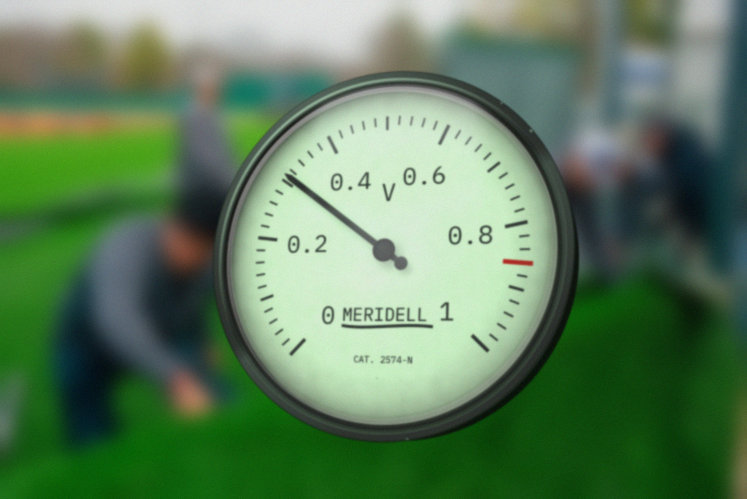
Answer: value=0.31 unit=V
